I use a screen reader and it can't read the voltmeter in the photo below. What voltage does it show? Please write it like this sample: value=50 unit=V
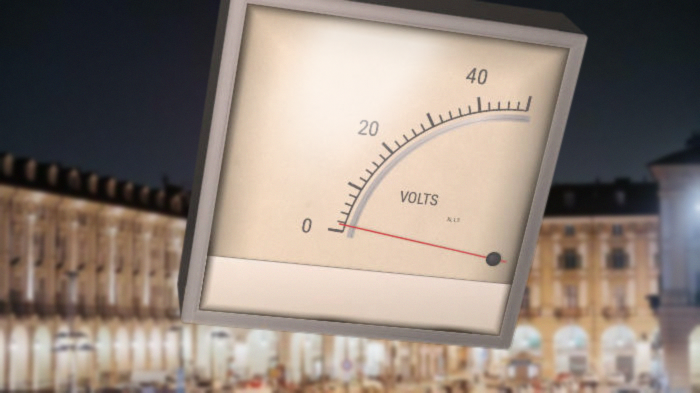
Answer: value=2 unit=V
